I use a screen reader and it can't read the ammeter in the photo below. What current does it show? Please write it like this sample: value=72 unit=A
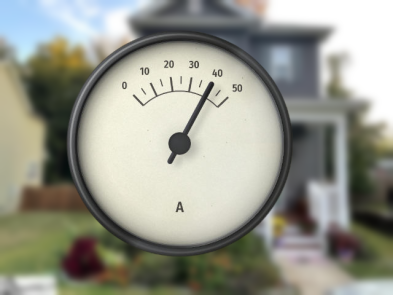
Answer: value=40 unit=A
